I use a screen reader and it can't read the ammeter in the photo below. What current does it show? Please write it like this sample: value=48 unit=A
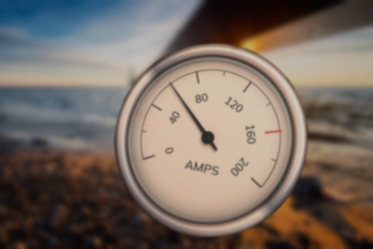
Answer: value=60 unit=A
